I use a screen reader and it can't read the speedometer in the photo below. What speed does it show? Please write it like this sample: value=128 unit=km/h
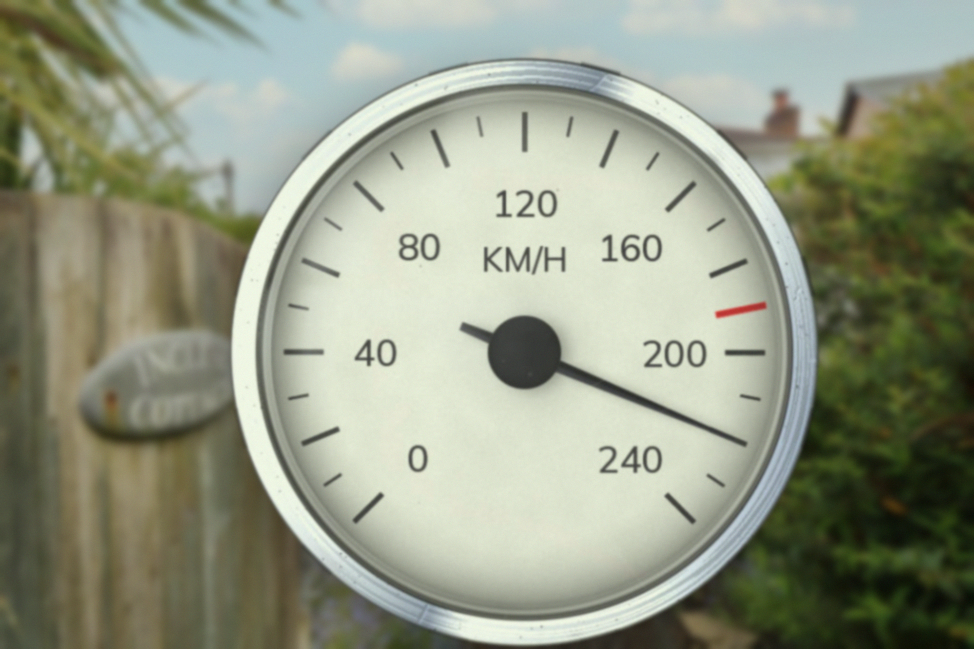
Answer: value=220 unit=km/h
